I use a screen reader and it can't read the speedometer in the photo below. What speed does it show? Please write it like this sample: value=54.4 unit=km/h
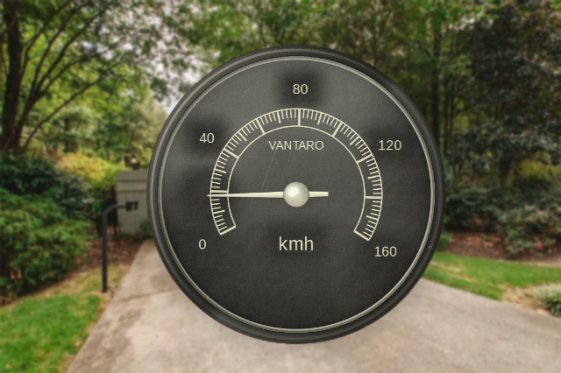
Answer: value=18 unit=km/h
